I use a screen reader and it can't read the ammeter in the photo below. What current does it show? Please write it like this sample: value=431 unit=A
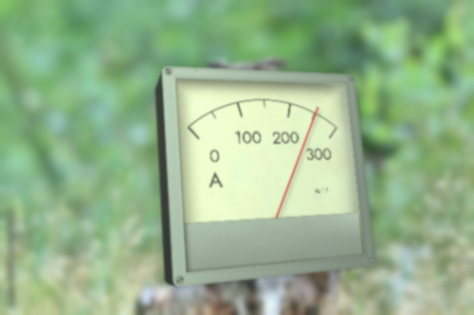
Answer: value=250 unit=A
